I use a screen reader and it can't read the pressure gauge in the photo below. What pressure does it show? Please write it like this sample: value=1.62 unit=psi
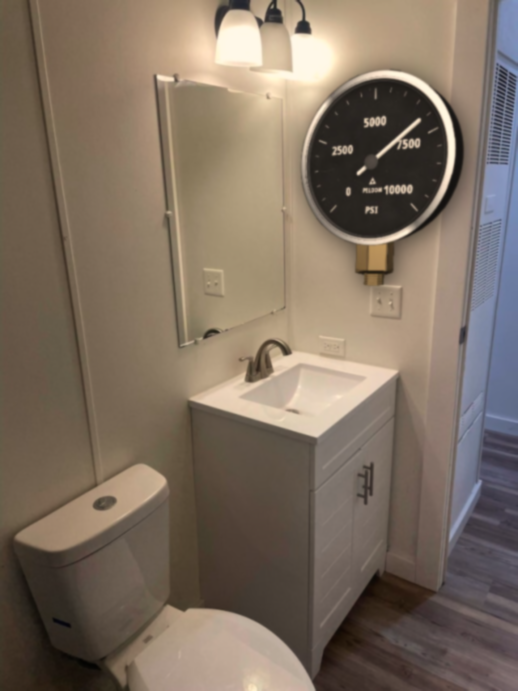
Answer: value=7000 unit=psi
